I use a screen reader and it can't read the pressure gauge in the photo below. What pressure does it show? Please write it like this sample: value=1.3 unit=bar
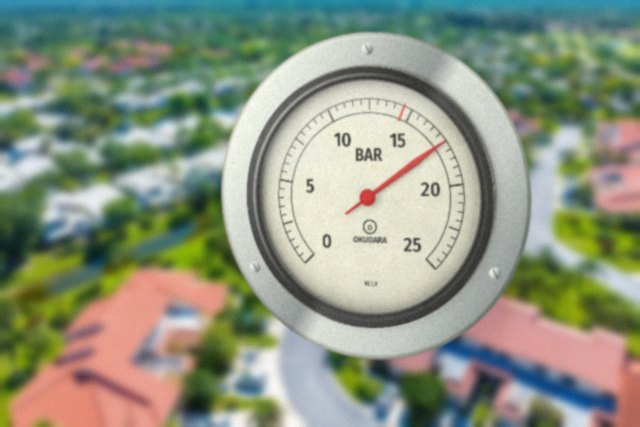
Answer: value=17.5 unit=bar
